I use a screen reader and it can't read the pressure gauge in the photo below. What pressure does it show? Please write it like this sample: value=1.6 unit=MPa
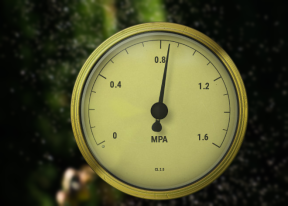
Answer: value=0.85 unit=MPa
